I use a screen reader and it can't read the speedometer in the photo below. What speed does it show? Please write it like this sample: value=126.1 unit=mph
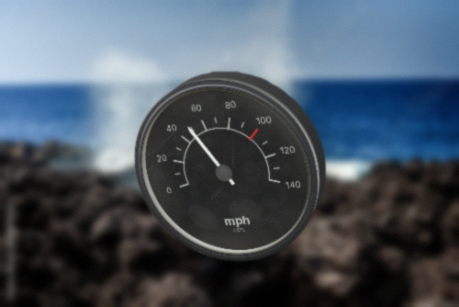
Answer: value=50 unit=mph
